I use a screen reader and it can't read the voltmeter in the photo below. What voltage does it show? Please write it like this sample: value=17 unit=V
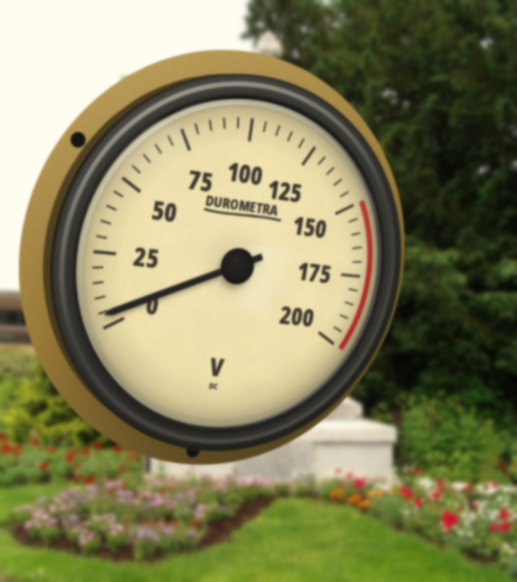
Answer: value=5 unit=V
